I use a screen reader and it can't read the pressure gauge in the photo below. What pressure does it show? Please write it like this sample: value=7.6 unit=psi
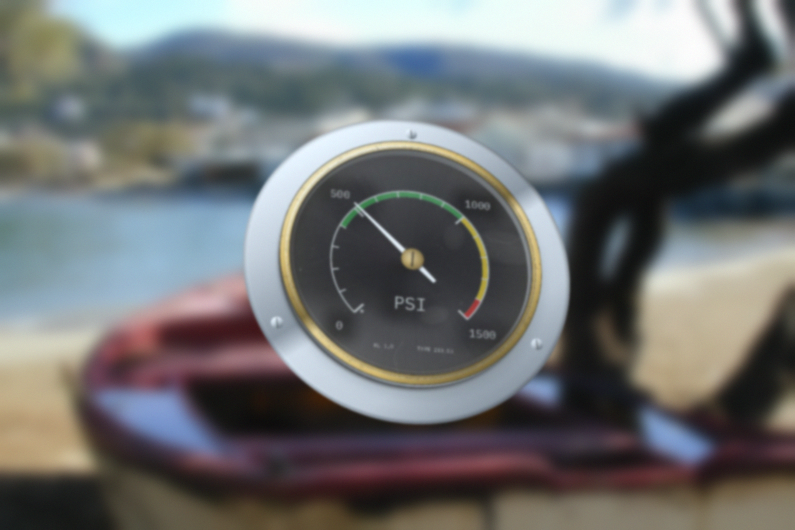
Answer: value=500 unit=psi
